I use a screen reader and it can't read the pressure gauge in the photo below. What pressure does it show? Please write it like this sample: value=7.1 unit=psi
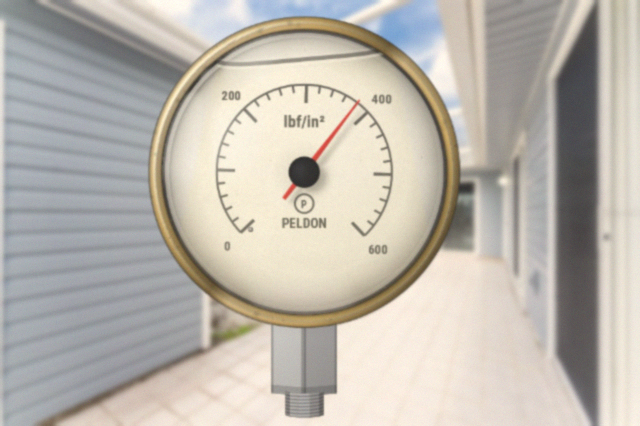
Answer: value=380 unit=psi
